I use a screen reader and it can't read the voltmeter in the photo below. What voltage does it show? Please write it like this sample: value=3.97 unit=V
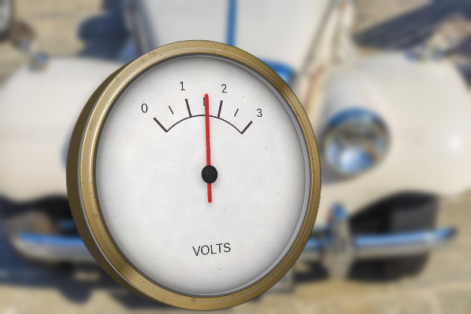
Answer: value=1.5 unit=V
